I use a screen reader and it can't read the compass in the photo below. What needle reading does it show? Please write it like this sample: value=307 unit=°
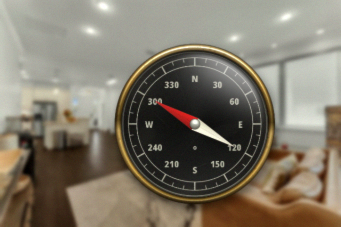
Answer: value=300 unit=°
